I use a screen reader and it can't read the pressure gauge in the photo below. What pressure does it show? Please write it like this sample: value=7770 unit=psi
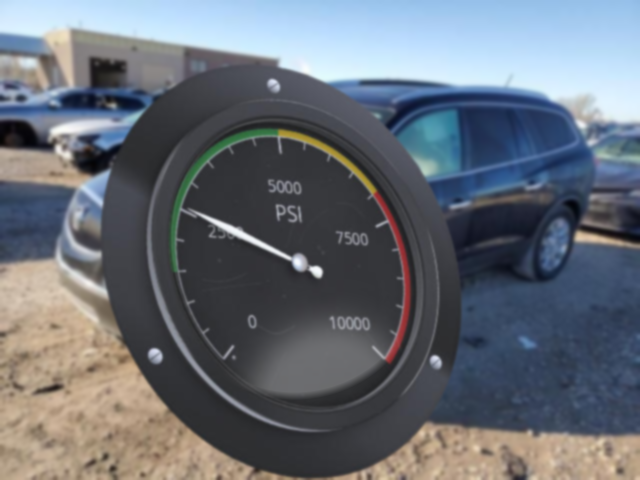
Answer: value=2500 unit=psi
